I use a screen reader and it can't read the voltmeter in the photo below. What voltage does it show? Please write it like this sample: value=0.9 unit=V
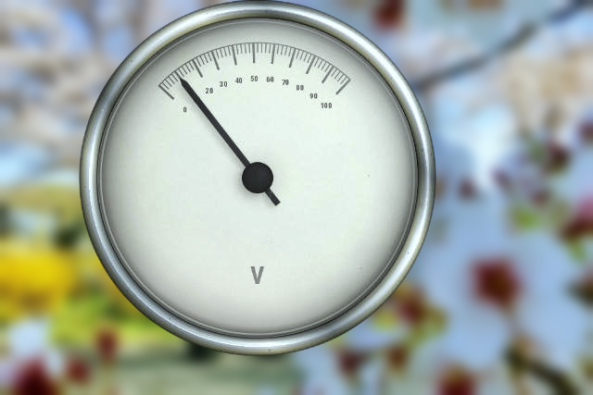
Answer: value=10 unit=V
